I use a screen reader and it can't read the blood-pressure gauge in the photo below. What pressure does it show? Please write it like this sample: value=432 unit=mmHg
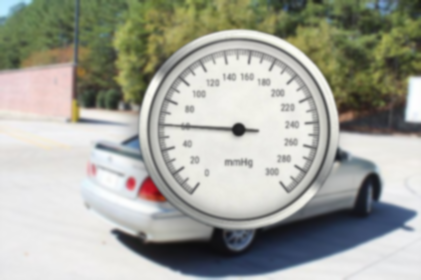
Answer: value=60 unit=mmHg
